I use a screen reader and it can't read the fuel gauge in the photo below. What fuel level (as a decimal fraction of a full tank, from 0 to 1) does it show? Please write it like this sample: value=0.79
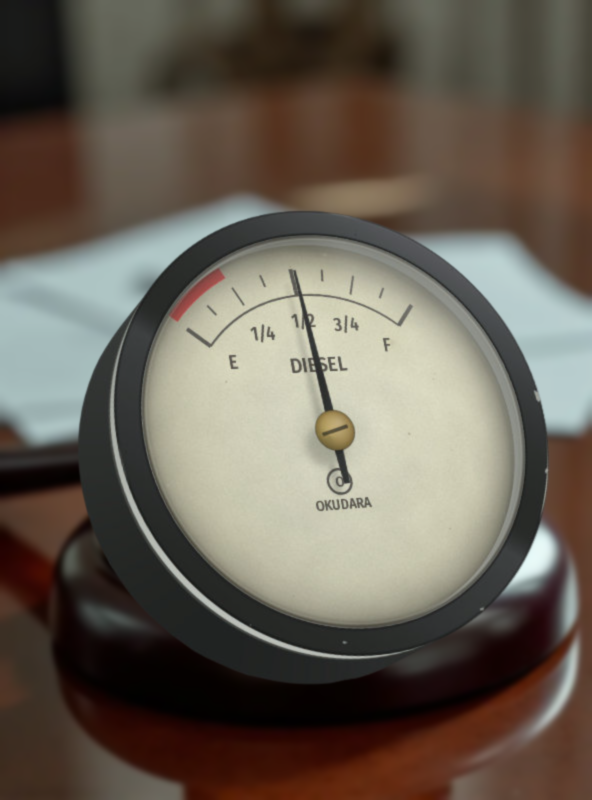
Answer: value=0.5
